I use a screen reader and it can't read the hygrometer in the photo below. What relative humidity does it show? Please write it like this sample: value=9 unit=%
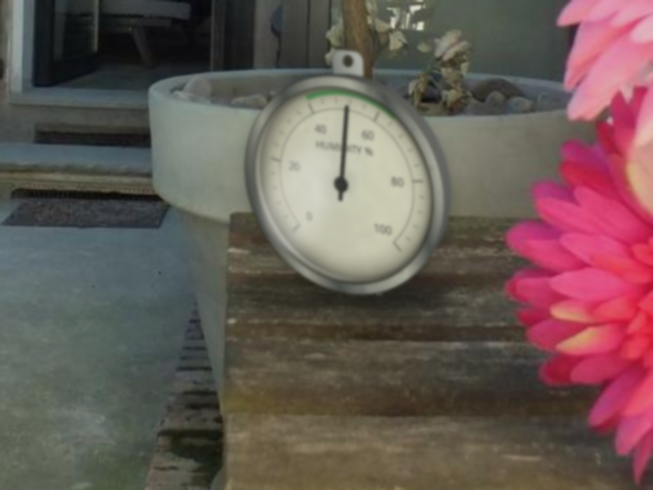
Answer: value=52 unit=%
